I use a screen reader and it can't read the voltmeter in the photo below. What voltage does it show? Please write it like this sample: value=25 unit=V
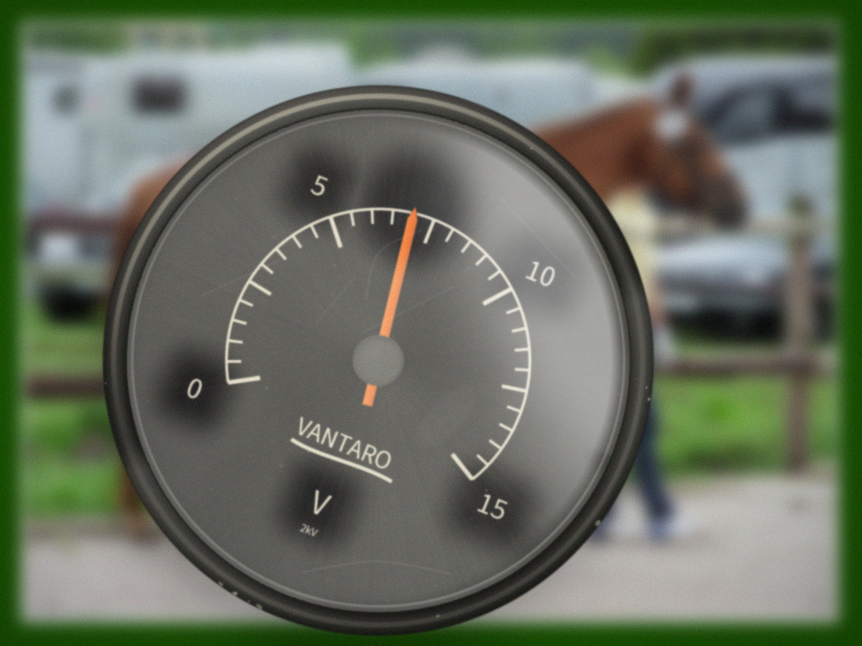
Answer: value=7 unit=V
